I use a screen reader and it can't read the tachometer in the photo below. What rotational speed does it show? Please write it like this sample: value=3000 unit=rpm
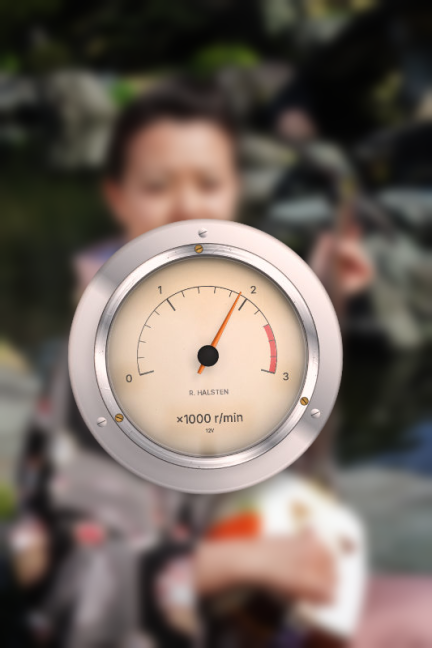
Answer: value=1900 unit=rpm
